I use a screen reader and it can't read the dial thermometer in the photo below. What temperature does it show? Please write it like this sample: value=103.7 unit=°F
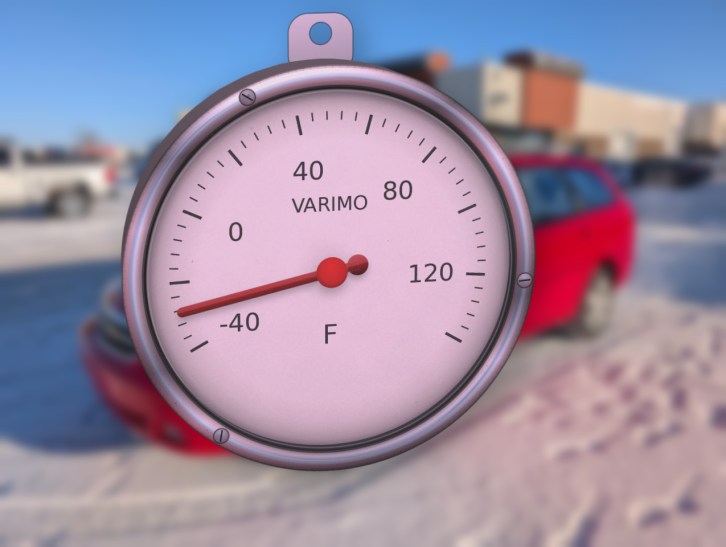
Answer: value=-28 unit=°F
